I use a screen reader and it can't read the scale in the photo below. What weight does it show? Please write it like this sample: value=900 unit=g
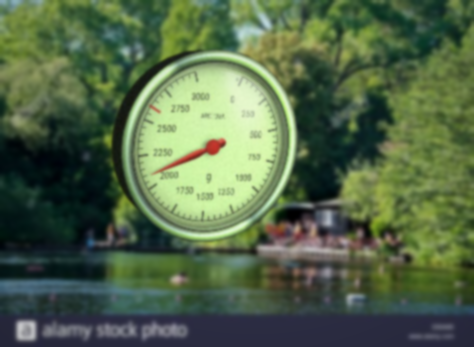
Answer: value=2100 unit=g
